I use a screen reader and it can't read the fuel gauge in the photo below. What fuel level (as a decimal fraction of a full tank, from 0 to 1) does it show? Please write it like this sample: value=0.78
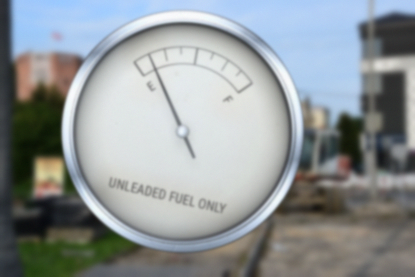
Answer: value=0.125
